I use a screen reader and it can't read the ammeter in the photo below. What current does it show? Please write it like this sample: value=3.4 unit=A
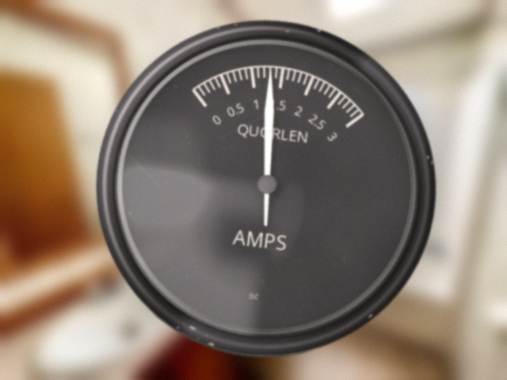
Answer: value=1.3 unit=A
